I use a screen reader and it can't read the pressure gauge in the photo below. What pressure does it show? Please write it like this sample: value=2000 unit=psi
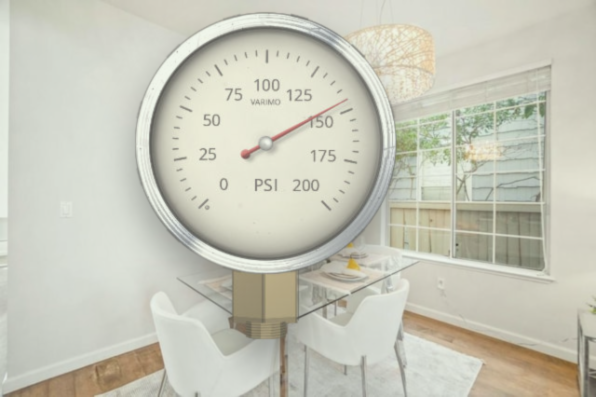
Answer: value=145 unit=psi
